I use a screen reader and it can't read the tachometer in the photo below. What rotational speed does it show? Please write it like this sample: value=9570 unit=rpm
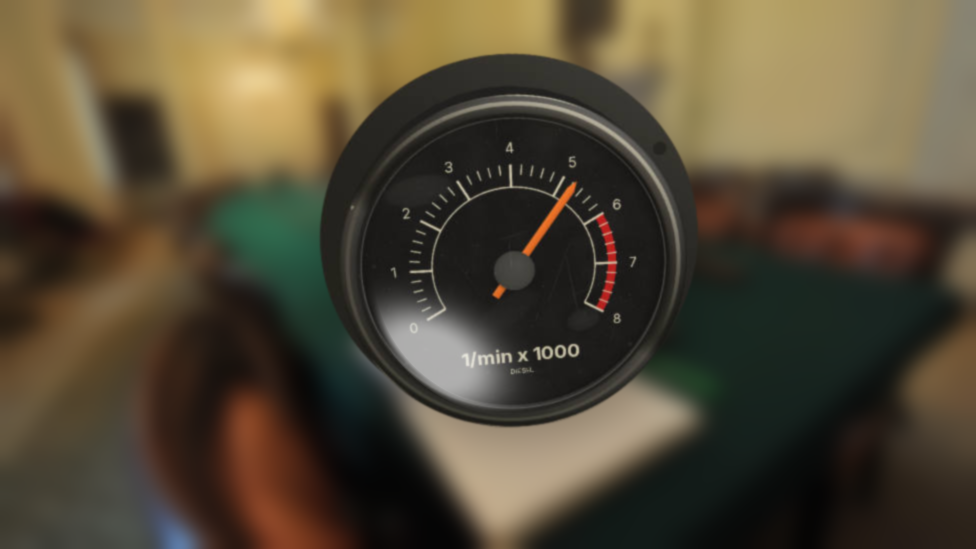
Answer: value=5200 unit=rpm
